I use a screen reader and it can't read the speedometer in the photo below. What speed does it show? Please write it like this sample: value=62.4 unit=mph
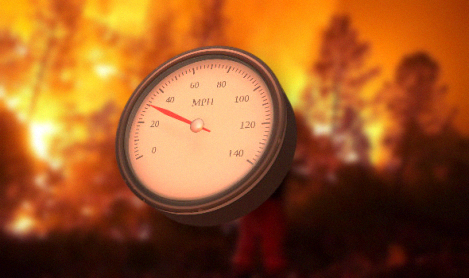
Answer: value=30 unit=mph
